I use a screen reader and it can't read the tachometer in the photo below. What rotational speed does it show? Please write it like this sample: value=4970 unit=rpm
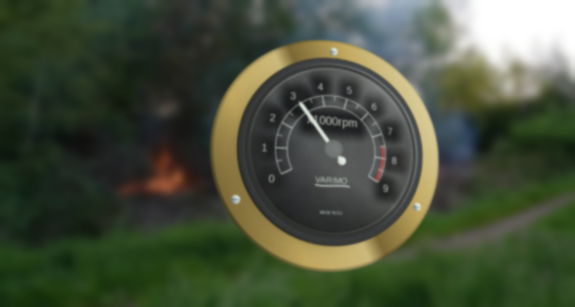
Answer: value=3000 unit=rpm
